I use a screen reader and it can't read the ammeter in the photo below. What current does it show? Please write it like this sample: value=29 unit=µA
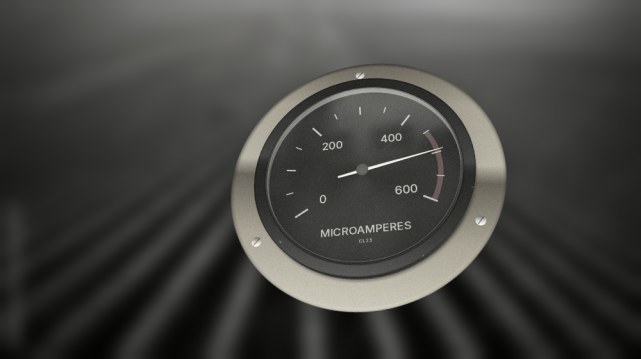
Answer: value=500 unit=µA
